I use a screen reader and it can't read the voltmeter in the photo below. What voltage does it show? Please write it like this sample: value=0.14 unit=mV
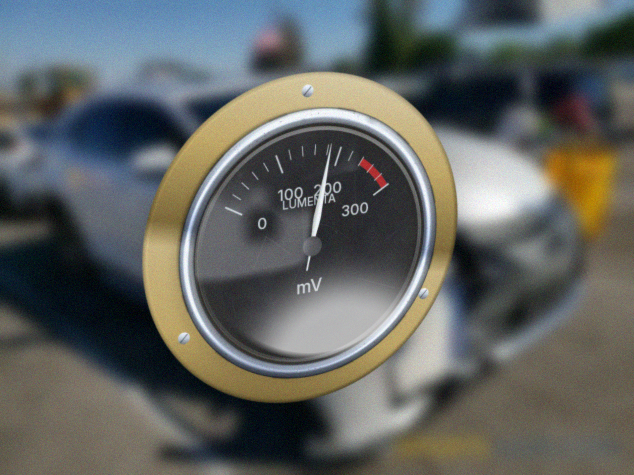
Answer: value=180 unit=mV
